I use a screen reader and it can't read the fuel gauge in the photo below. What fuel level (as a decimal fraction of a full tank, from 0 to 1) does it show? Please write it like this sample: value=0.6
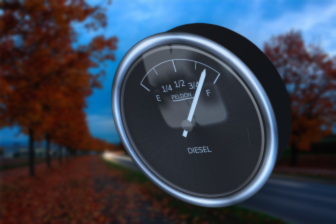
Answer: value=0.875
